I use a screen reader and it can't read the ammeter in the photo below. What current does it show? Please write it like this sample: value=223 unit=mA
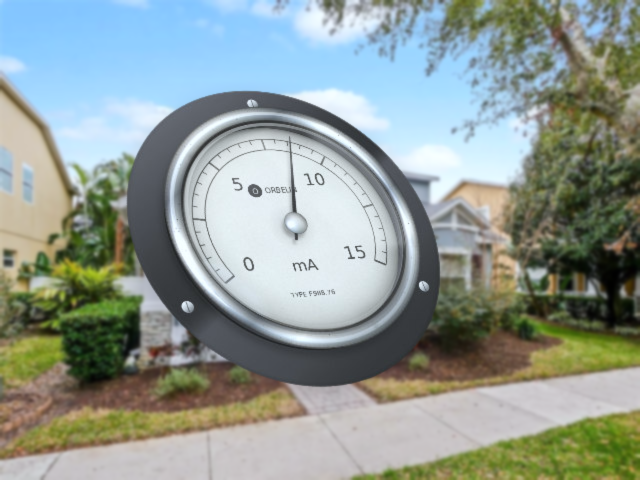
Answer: value=8.5 unit=mA
